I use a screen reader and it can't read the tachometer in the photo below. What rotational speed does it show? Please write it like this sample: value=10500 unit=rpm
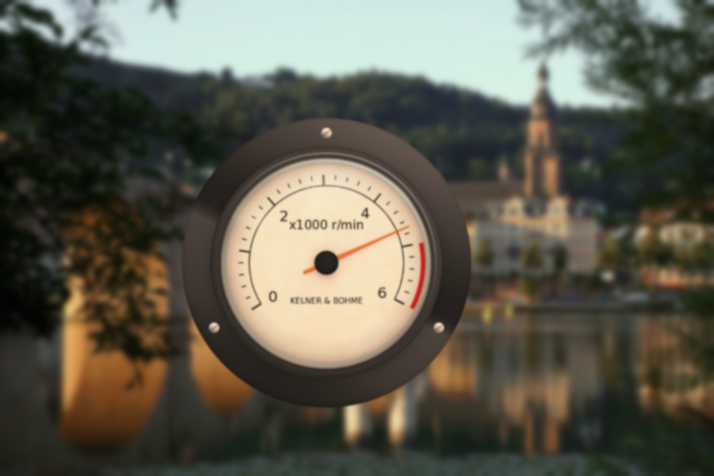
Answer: value=4700 unit=rpm
